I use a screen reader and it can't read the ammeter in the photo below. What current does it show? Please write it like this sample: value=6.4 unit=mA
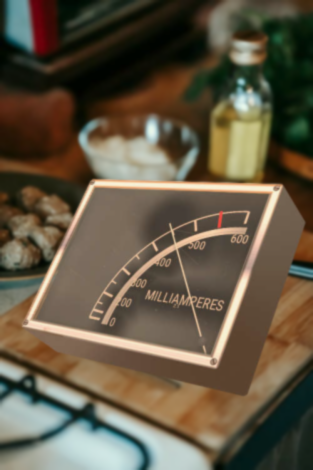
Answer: value=450 unit=mA
